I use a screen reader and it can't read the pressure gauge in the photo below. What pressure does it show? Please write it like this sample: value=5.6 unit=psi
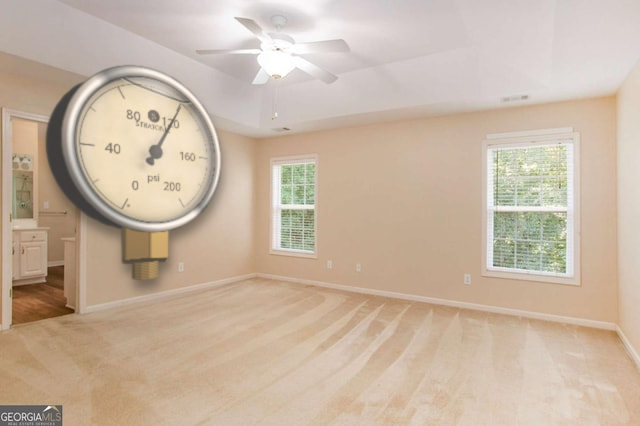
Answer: value=120 unit=psi
